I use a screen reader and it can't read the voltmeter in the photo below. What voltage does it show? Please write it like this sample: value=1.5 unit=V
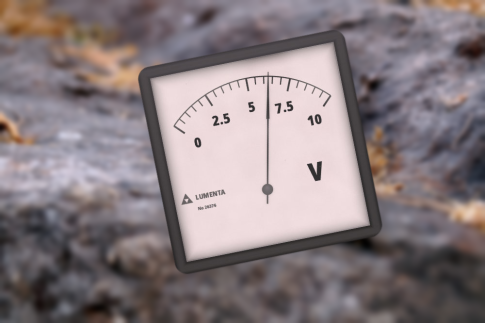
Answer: value=6.25 unit=V
